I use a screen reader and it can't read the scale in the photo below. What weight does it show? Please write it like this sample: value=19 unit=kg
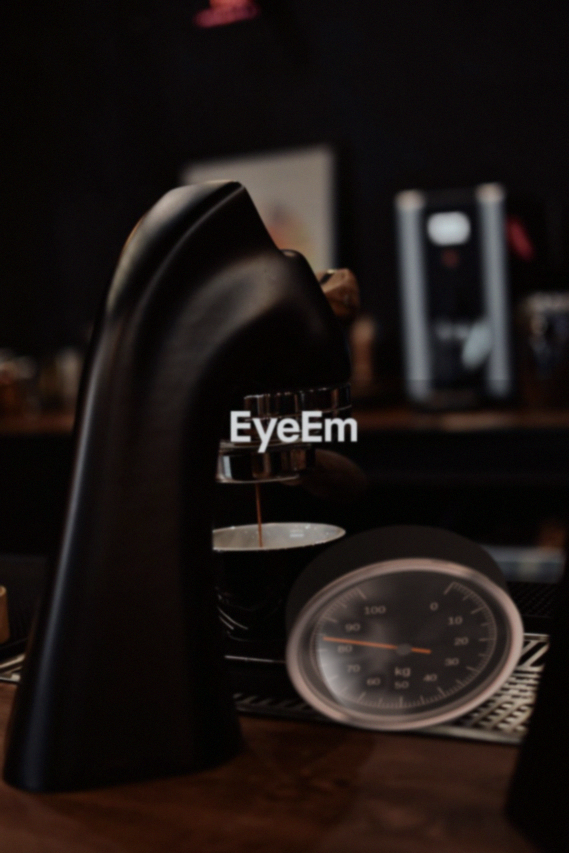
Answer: value=85 unit=kg
